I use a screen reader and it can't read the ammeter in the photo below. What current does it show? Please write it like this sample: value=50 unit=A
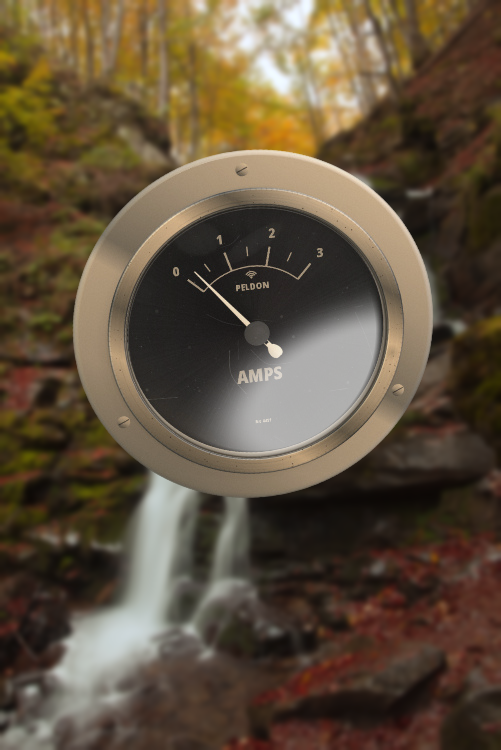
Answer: value=0.25 unit=A
